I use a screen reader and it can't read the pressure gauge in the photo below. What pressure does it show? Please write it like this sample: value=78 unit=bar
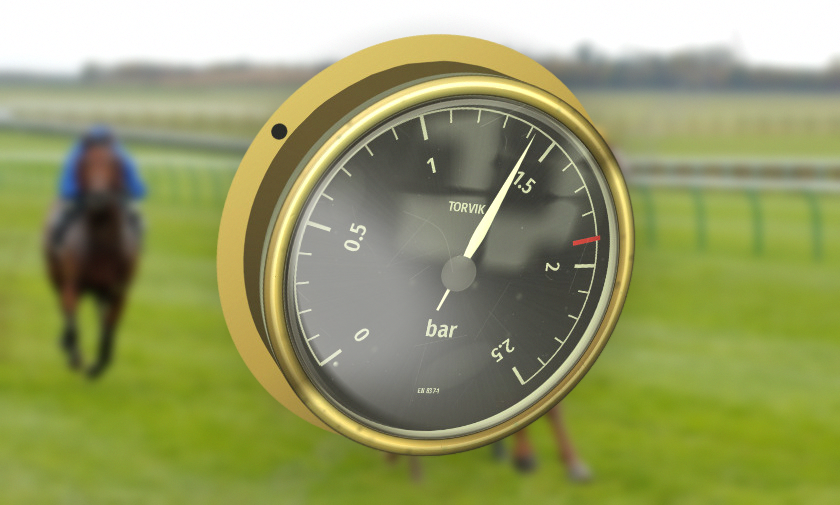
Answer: value=1.4 unit=bar
